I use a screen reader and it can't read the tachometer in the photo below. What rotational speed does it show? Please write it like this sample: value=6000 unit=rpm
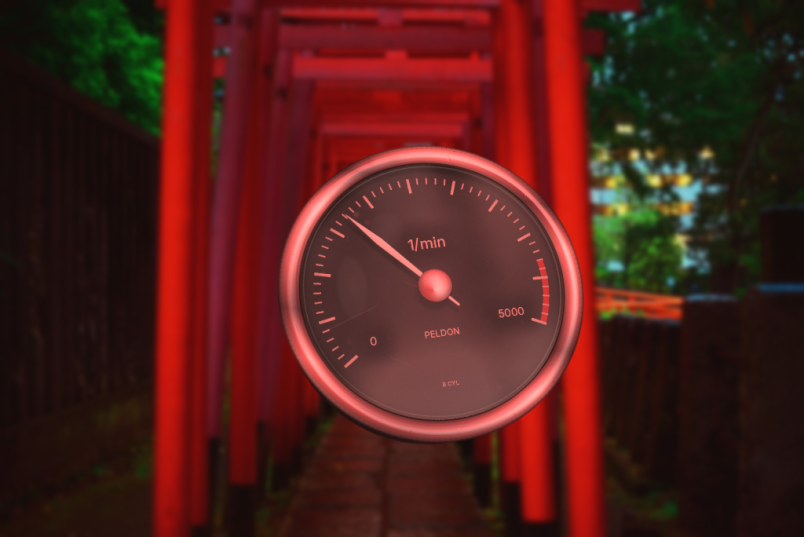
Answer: value=1700 unit=rpm
